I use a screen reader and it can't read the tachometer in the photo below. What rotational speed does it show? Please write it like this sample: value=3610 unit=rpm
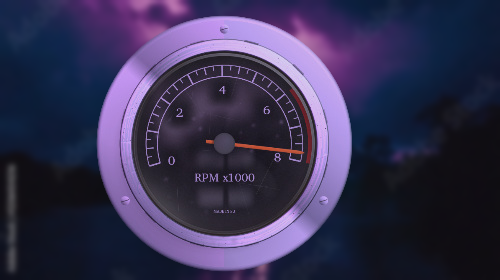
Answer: value=7750 unit=rpm
